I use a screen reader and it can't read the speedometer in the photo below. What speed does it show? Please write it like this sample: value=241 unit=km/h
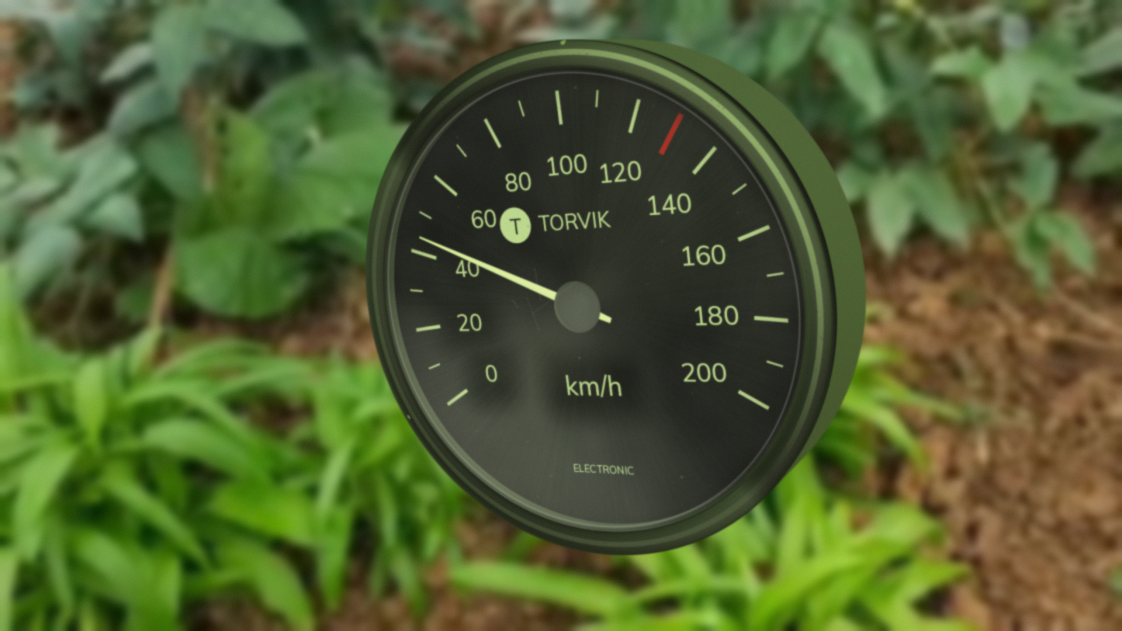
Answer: value=45 unit=km/h
